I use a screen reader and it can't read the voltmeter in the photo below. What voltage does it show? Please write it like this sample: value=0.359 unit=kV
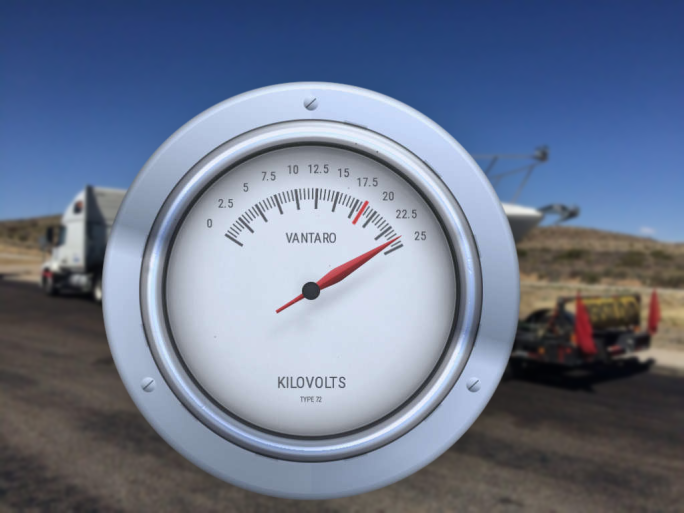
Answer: value=24 unit=kV
